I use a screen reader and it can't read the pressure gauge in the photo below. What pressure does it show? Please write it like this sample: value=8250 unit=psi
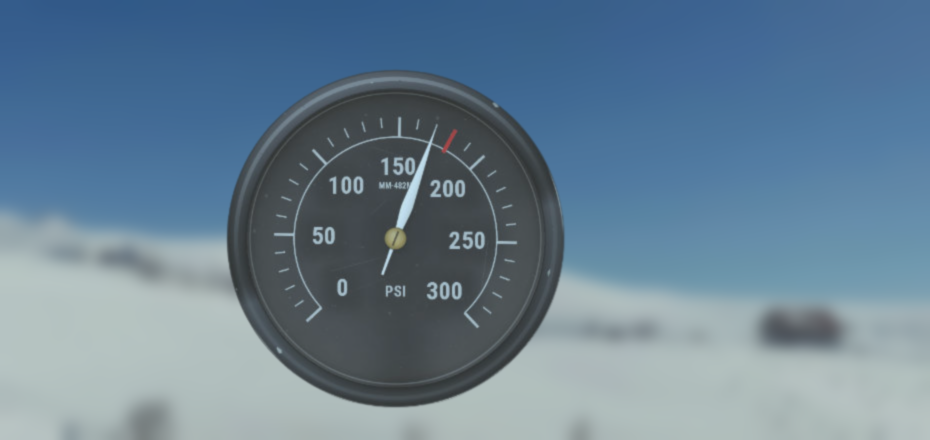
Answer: value=170 unit=psi
